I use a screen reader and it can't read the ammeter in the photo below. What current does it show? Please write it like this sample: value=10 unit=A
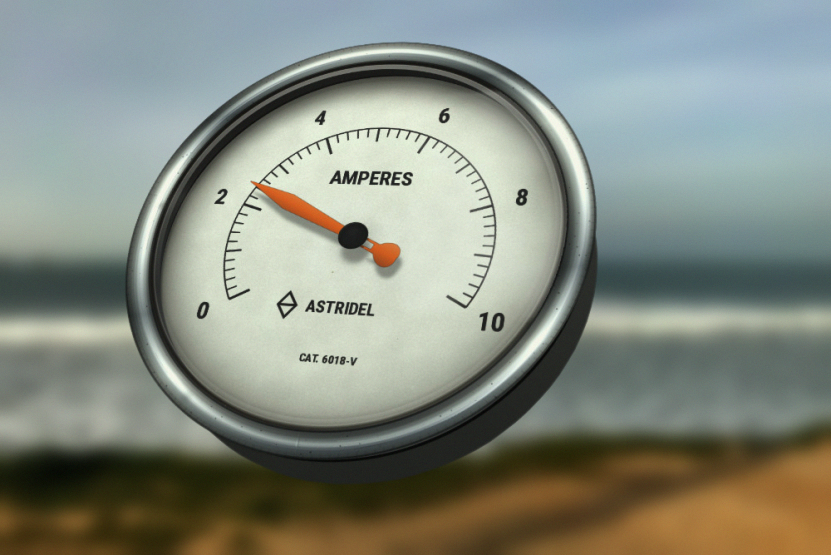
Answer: value=2.4 unit=A
